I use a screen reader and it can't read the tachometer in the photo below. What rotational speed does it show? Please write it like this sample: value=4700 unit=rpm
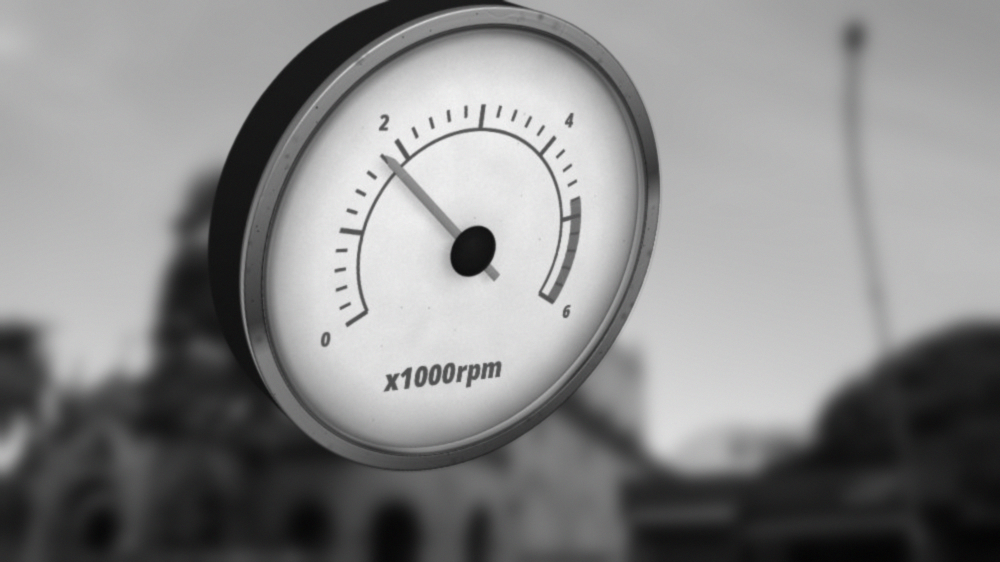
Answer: value=1800 unit=rpm
